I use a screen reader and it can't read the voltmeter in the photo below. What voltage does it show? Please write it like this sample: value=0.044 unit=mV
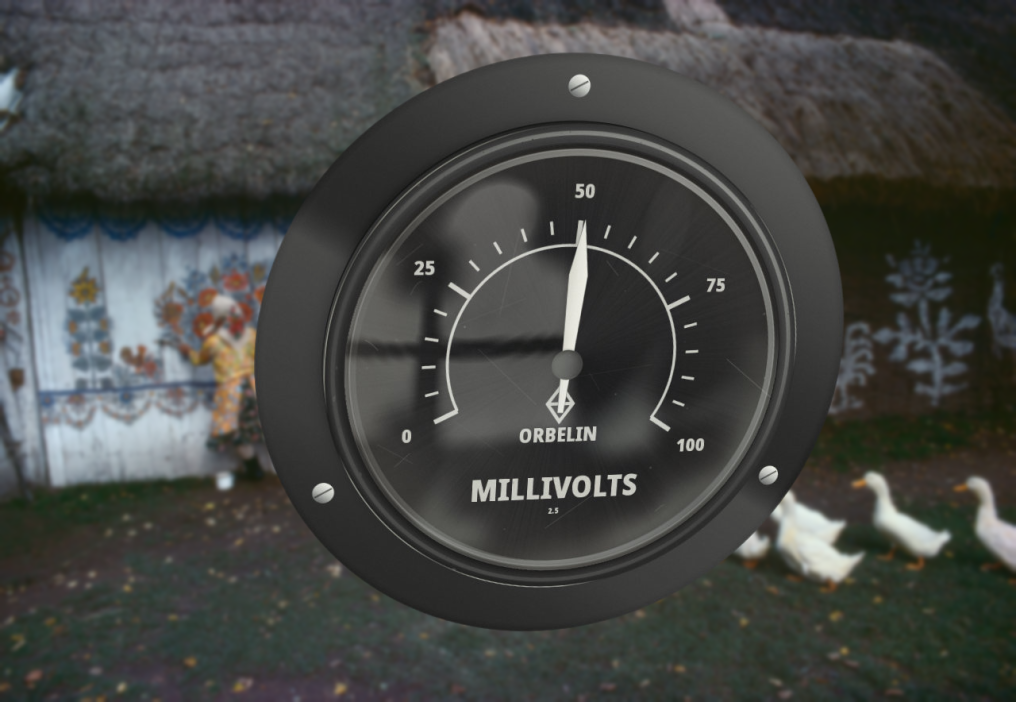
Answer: value=50 unit=mV
